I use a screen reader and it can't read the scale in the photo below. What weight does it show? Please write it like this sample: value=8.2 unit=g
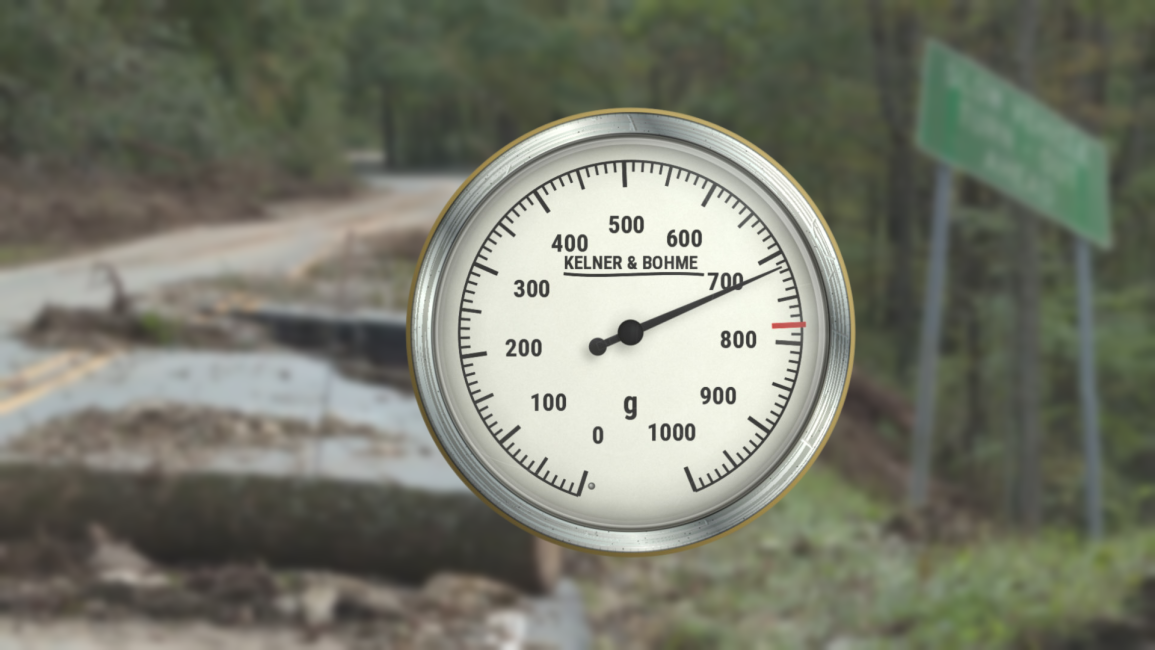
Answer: value=715 unit=g
